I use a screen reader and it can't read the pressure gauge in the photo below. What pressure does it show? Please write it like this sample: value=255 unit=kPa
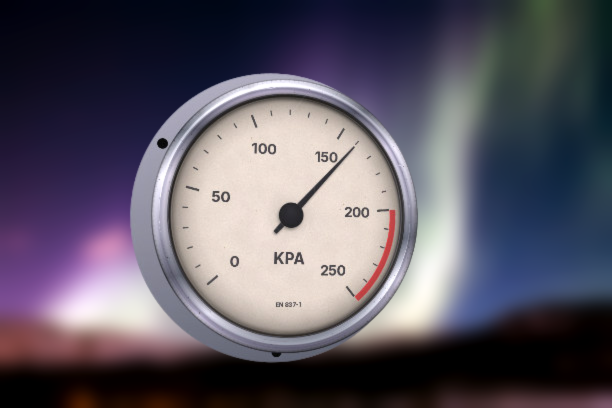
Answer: value=160 unit=kPa
